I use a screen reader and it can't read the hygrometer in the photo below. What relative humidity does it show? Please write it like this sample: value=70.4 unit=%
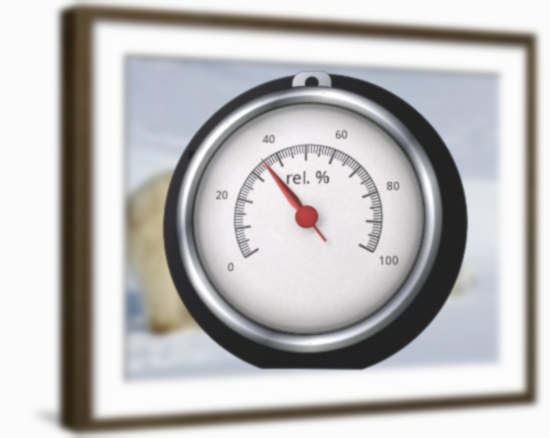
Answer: value=35 unit=%
